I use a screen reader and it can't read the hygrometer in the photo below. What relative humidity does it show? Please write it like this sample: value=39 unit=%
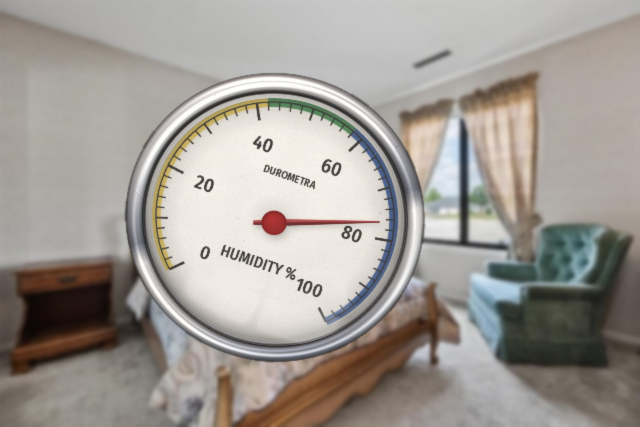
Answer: value=76 unit=%
